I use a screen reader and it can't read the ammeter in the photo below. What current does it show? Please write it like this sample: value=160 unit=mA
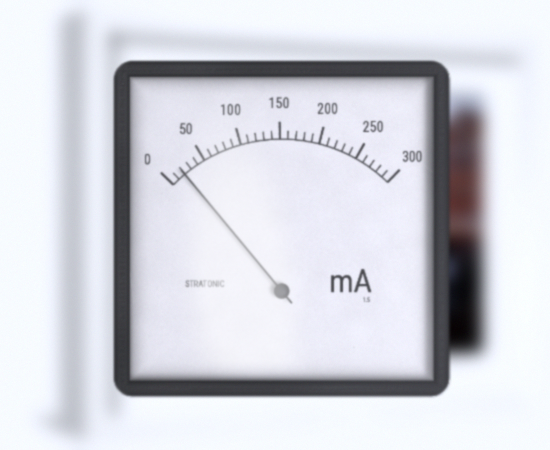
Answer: value=20 unit=mA
